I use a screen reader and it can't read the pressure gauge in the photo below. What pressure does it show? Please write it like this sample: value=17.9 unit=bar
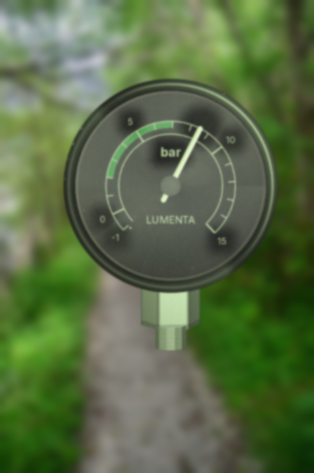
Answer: value=8.5 unit=bar
